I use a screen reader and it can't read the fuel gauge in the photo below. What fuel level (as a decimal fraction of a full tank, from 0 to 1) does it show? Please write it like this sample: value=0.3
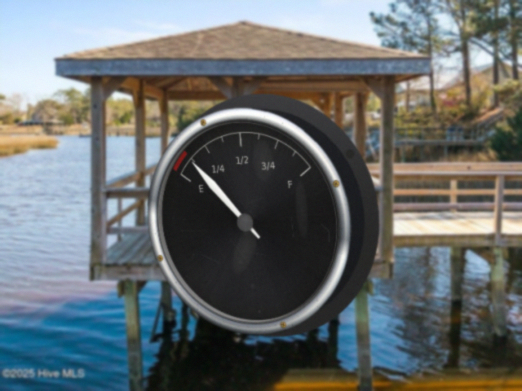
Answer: value=0.125
